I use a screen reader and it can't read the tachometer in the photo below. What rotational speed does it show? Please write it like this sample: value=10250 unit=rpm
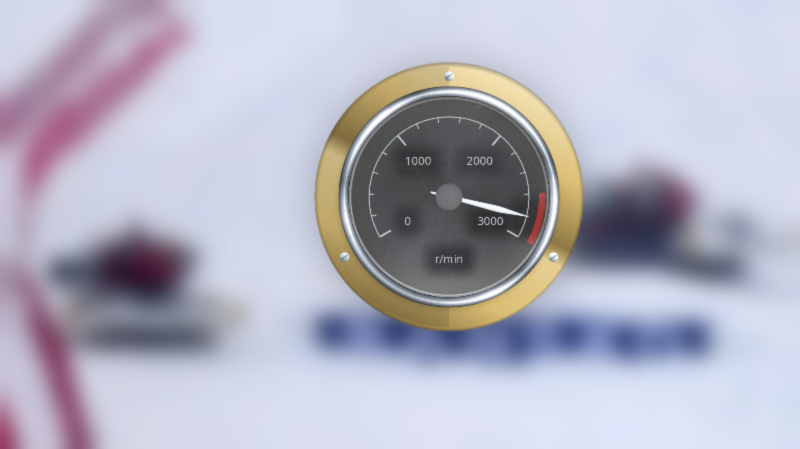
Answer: value=2800 unit=rpm
